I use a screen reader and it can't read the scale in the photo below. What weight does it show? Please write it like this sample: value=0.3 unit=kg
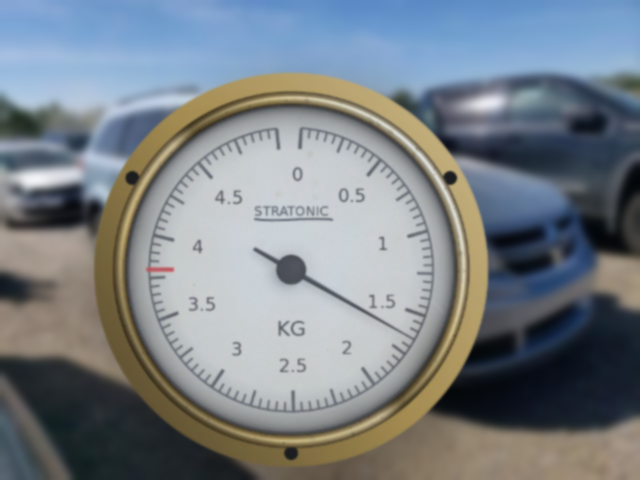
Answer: value=1.65 unit=kg
